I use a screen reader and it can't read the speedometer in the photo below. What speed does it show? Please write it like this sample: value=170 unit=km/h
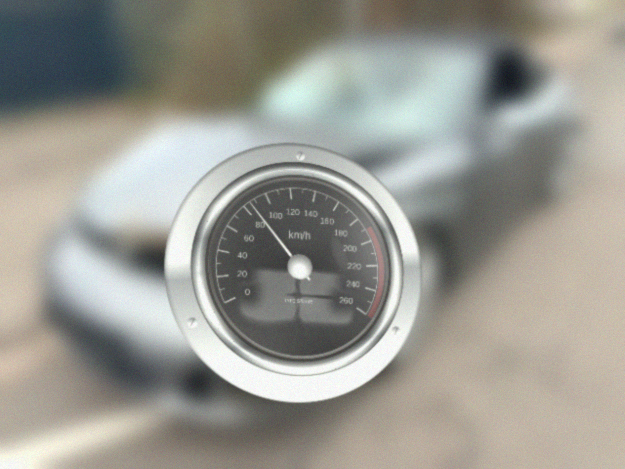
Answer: value=85 unit=km/h
